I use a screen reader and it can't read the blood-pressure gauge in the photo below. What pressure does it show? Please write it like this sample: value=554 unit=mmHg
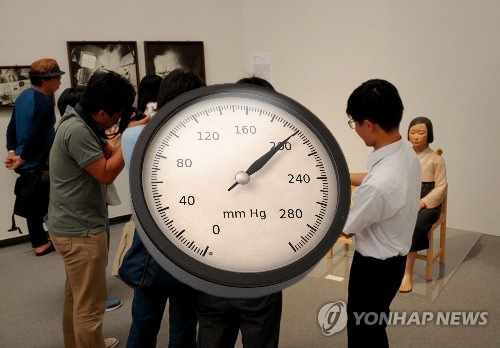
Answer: value=200 unit=mmHg
